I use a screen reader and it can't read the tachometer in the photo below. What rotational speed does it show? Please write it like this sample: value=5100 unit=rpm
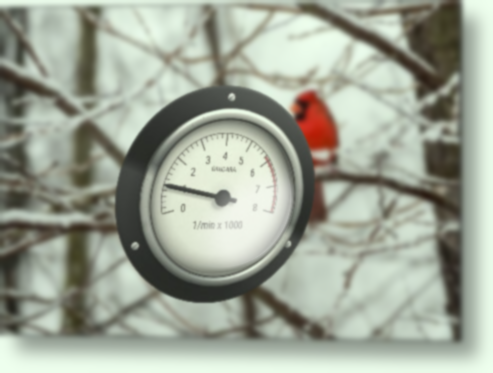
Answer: value=1000 unit=rpm
